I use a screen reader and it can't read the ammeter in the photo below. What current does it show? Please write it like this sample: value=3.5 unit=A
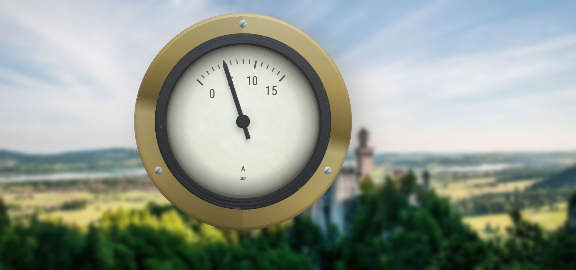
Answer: value=5 unit=A
